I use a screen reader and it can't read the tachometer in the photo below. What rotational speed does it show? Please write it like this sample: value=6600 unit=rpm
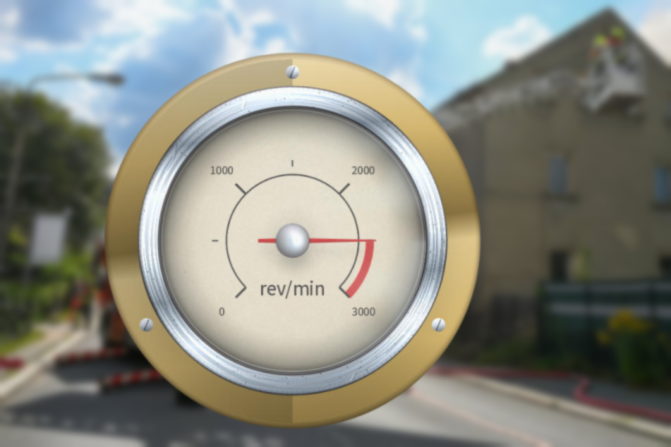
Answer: value=2500 unit=rpm
